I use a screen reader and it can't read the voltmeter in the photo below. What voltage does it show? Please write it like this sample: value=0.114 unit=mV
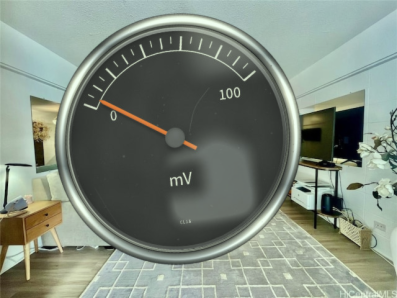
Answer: value=5 unit=mV
